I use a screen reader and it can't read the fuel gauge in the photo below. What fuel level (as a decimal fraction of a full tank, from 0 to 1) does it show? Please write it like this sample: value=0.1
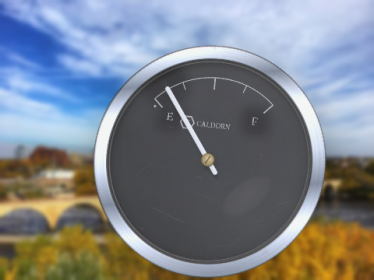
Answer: value=0.125
